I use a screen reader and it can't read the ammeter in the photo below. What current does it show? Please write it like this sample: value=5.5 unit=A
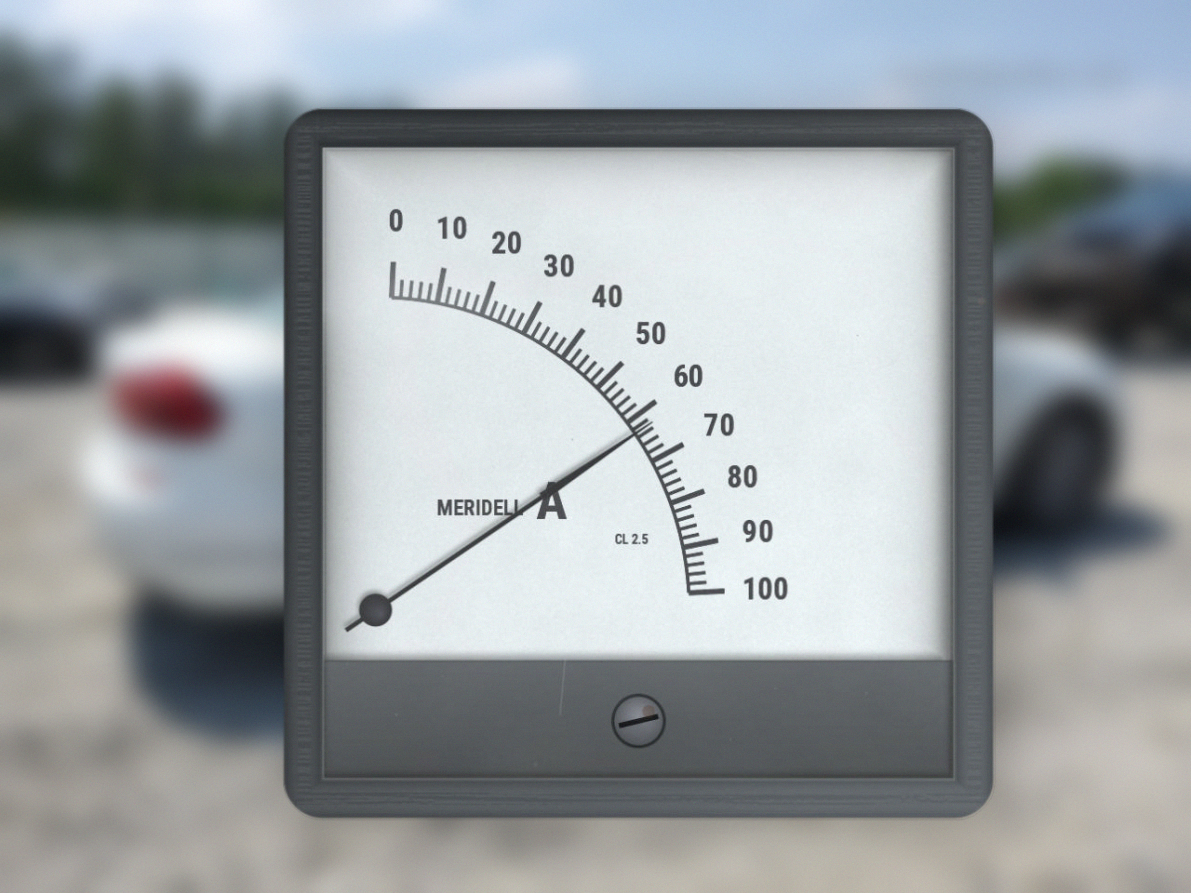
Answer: value=63 unit=A
